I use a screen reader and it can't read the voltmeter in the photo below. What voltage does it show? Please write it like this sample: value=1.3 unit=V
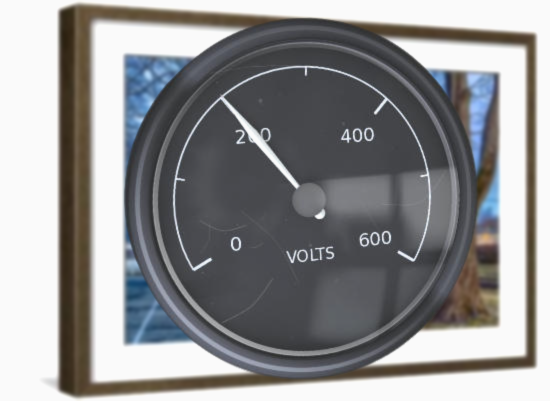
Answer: value=200 unit=V
